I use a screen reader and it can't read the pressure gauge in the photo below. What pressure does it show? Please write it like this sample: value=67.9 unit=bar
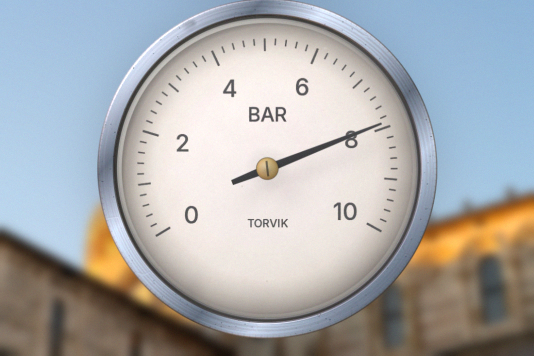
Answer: value=7.9 unit=bar
